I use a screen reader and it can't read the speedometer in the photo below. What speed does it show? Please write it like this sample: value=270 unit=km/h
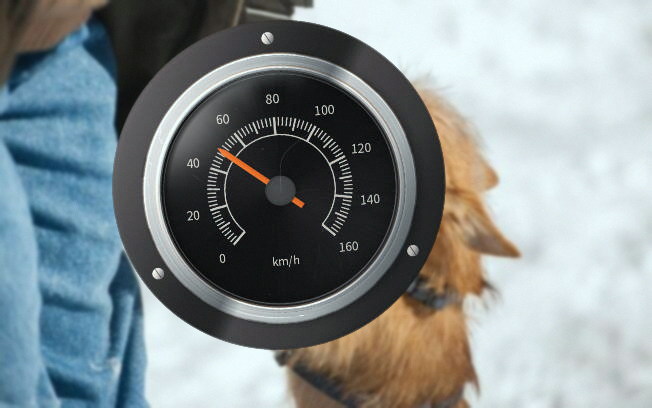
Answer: value=50 unit=km/h
